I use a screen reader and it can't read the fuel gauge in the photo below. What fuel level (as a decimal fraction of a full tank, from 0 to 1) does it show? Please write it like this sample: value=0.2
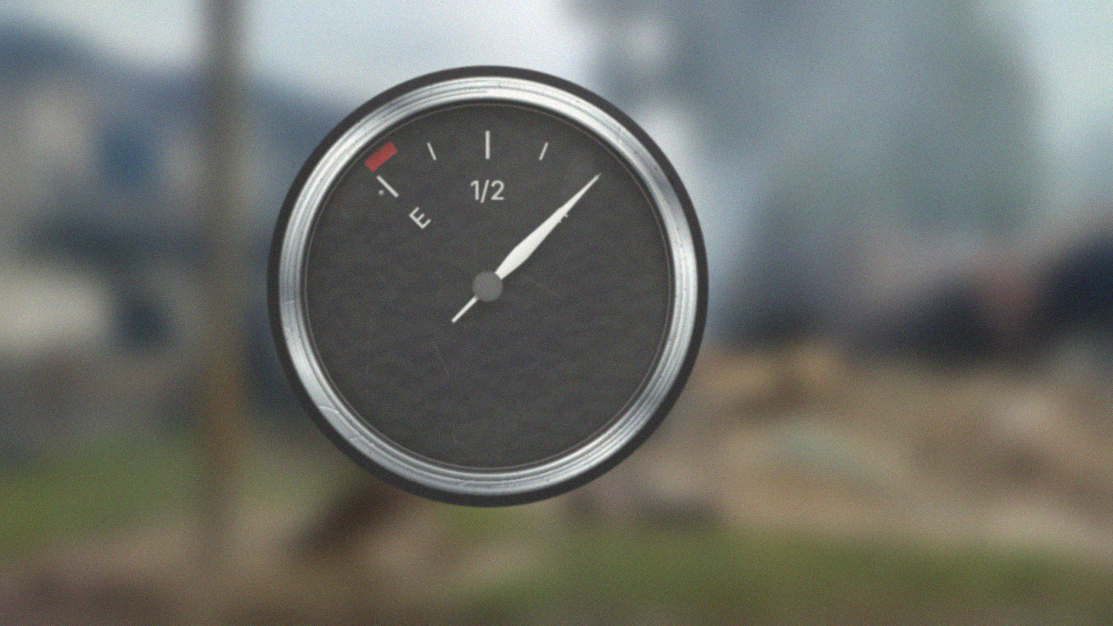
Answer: value=1
